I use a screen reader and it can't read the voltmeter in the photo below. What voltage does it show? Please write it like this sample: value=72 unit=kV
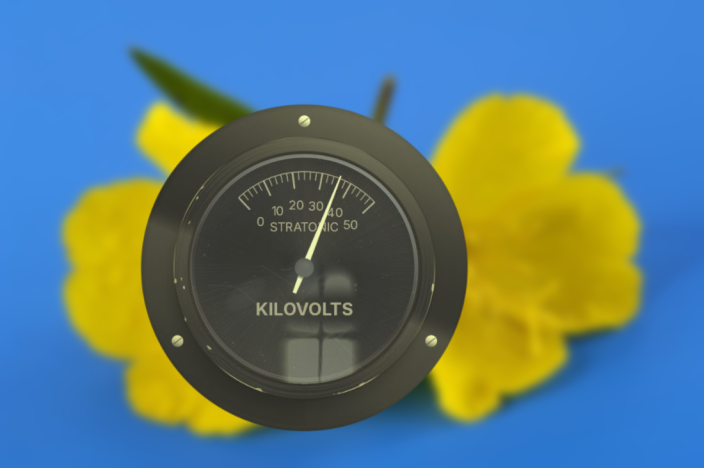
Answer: value=36 unit=kV
